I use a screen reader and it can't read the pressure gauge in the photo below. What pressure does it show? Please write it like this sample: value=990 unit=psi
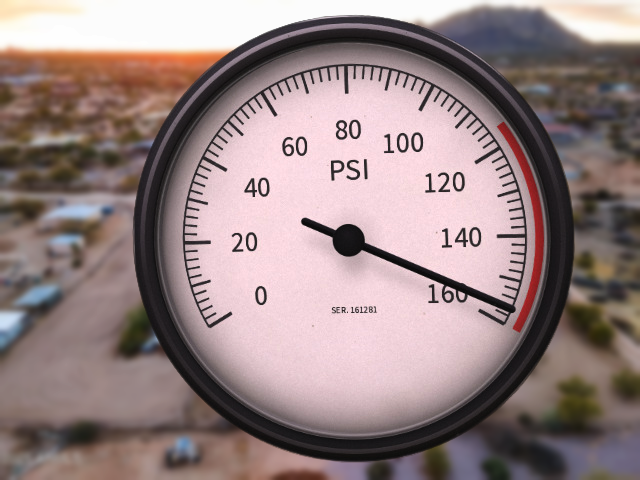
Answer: value=156 unit=psi
